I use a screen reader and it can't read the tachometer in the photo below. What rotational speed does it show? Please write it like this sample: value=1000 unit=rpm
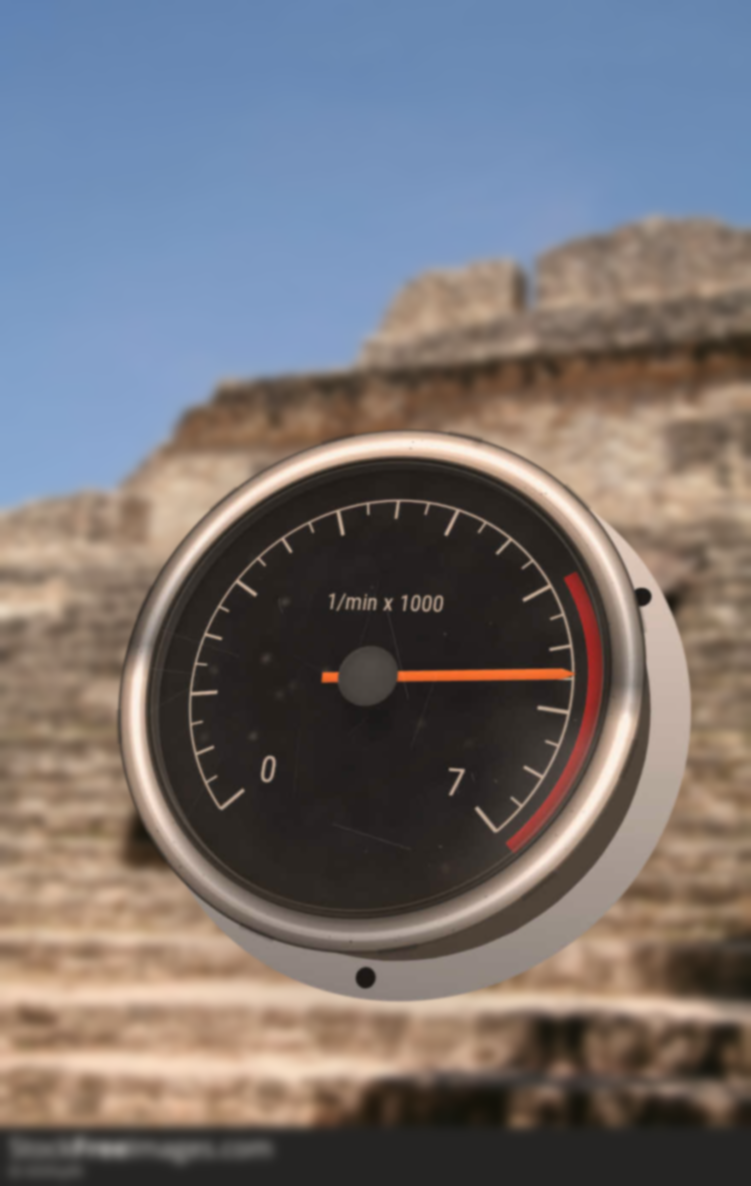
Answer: value=5750 unit=rpm
